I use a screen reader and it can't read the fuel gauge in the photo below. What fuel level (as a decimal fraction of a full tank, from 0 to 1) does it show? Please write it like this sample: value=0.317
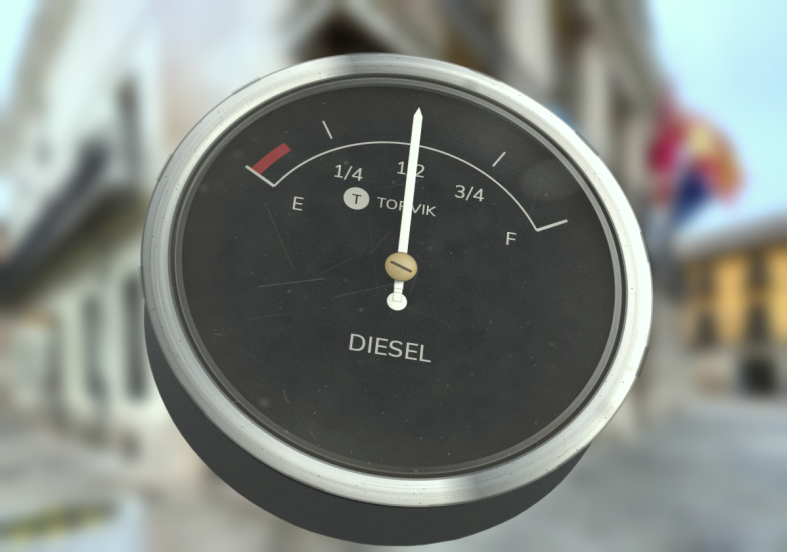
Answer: value=0.5
